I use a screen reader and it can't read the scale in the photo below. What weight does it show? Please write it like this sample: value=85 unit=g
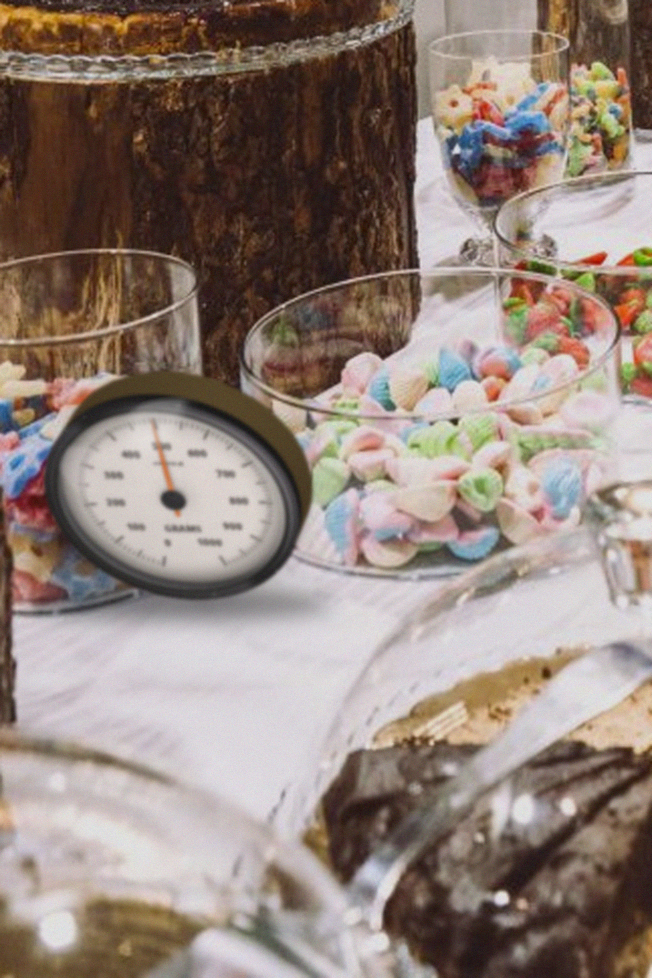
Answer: value=500 unit=g
